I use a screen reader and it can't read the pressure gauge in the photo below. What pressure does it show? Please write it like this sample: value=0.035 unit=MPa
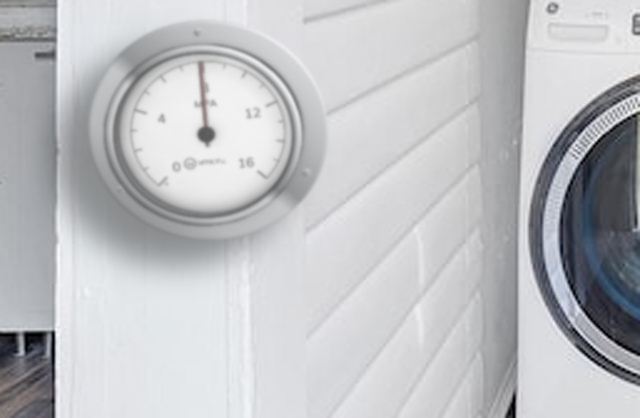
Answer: value=8 unit=MPa
